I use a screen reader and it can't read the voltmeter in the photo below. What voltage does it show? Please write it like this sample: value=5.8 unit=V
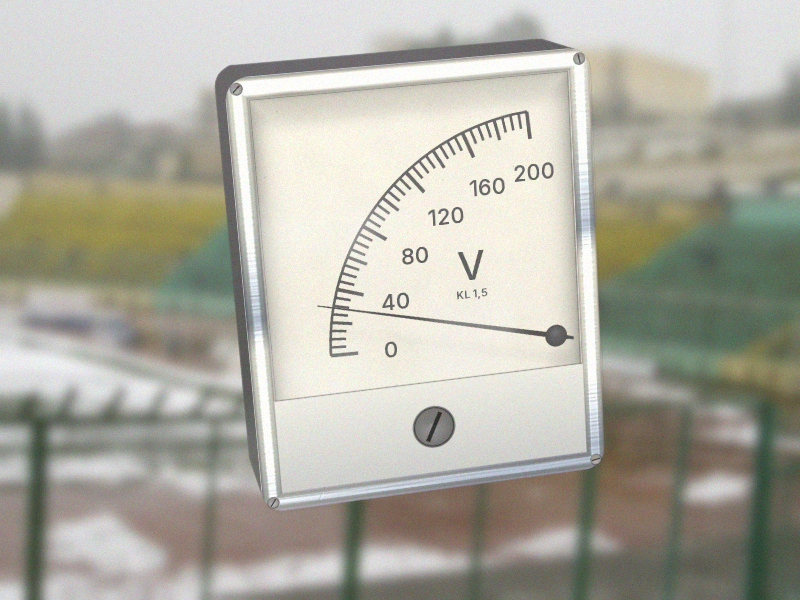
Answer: value=30 unit=V
